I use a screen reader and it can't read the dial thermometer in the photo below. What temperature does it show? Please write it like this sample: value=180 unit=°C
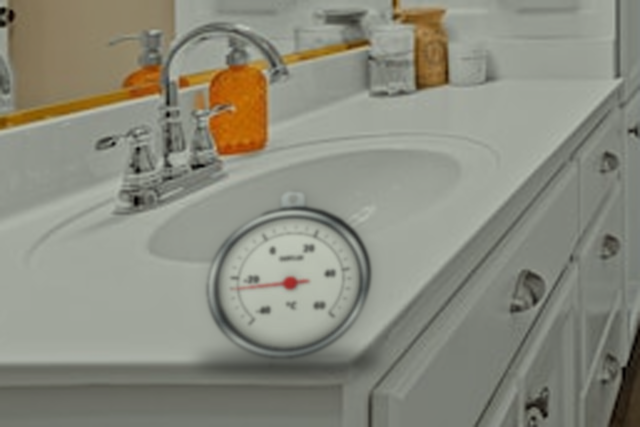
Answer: value=-24 unit=°C
